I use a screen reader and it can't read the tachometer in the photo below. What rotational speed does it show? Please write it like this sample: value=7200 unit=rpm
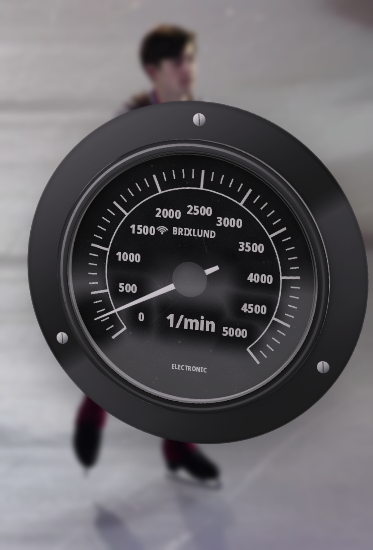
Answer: value=250 unit=rpm
